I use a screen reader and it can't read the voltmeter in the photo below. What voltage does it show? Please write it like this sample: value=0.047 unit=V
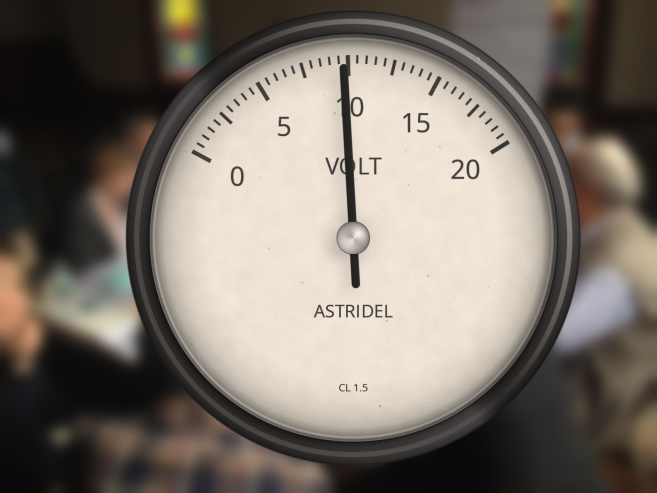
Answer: value=9.75 unit=V
